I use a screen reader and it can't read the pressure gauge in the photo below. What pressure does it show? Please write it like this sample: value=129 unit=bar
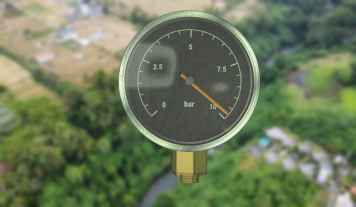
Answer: value=9.75 unit=bar
